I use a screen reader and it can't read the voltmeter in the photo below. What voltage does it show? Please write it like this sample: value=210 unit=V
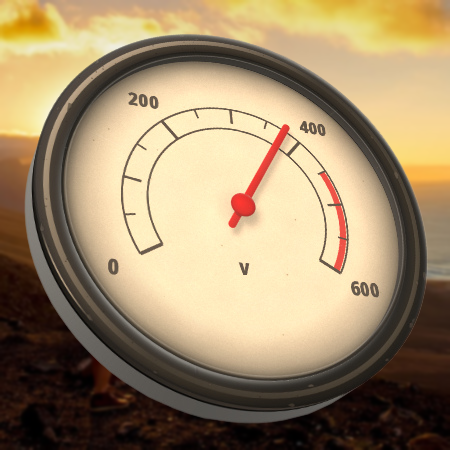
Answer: value=375 unit=V
